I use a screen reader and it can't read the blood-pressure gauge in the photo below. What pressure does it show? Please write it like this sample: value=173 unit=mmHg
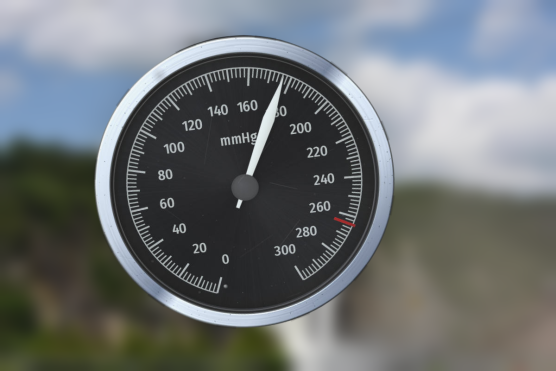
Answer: value=176 unit=mmHg
